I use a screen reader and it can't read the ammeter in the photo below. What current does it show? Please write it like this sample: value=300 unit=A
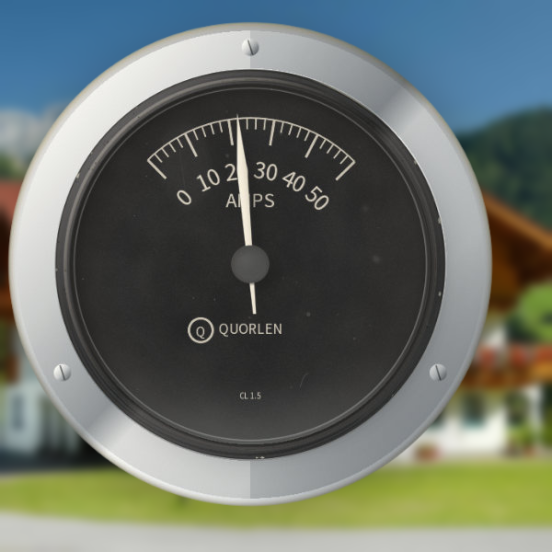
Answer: value=22 unit=A
